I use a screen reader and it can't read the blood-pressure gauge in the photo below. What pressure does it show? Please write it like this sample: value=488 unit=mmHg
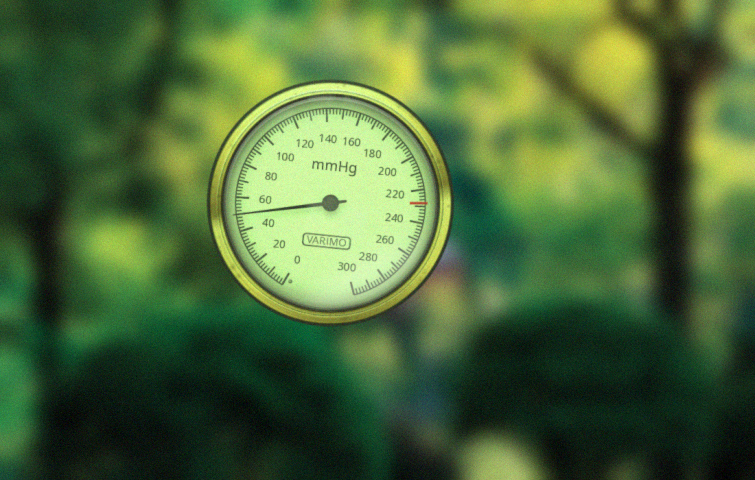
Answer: value=50 unit=mmHg
